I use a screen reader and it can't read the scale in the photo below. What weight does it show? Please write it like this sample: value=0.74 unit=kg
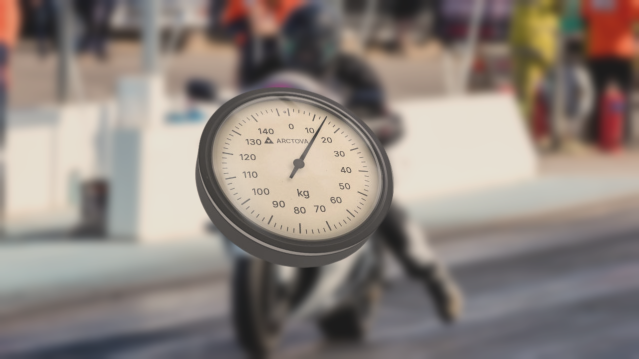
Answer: value=14 unit=kg
